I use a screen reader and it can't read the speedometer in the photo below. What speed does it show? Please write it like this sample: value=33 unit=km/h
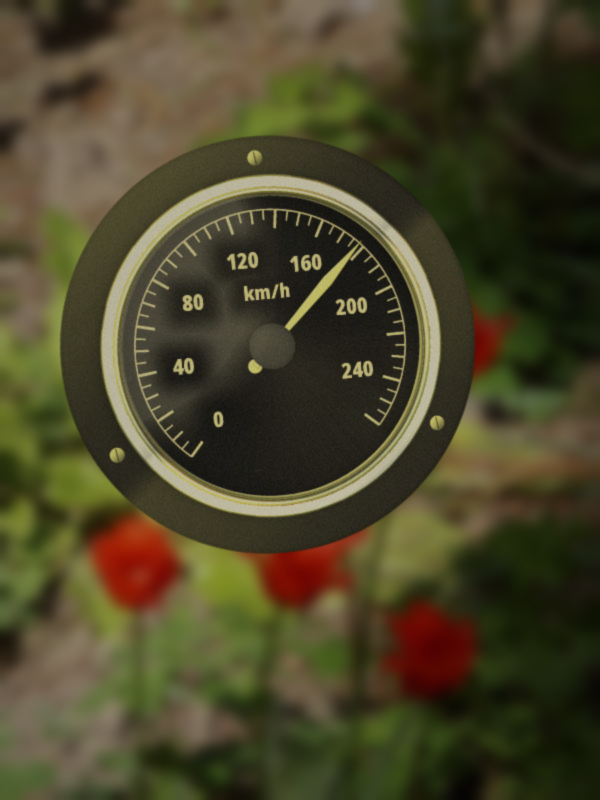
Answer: value=177.5 unit=km/h
